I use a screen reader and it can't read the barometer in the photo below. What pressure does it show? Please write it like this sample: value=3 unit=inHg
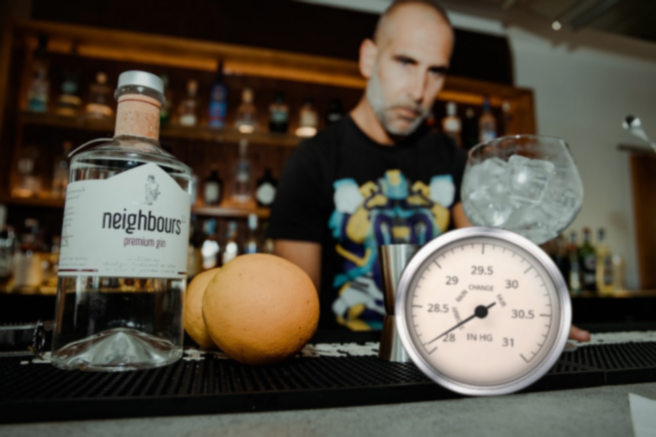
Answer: value=28.1 unit=inHg
